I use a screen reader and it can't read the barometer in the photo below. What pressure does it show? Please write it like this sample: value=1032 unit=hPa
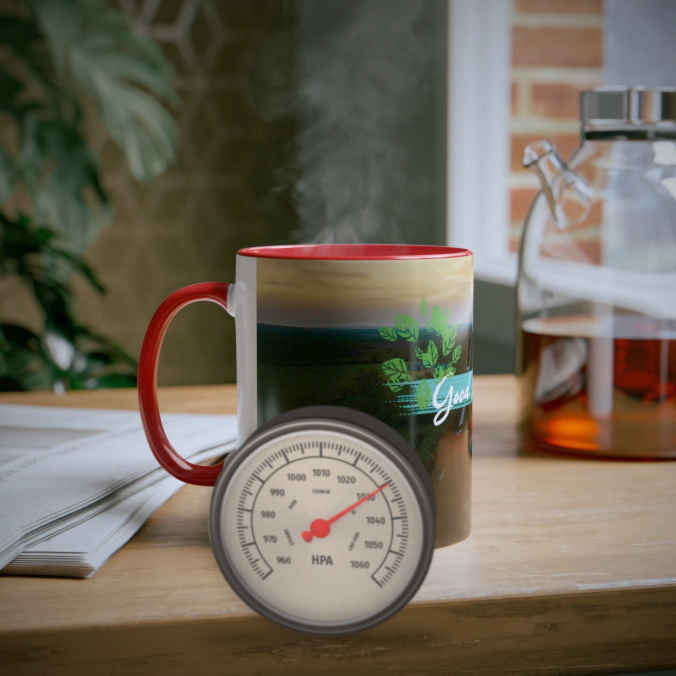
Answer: value=1030 unit=hPa
